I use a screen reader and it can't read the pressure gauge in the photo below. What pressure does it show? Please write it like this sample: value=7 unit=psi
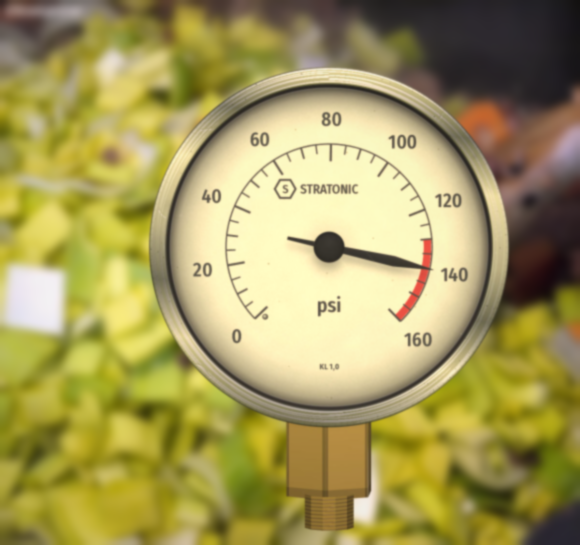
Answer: value=140 unit=psi
